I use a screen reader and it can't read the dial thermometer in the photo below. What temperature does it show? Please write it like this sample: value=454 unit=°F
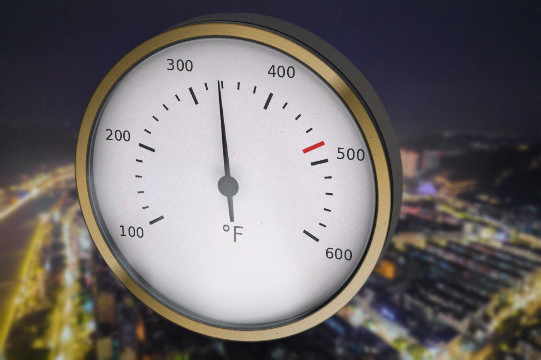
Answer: value=340 unit=°F
